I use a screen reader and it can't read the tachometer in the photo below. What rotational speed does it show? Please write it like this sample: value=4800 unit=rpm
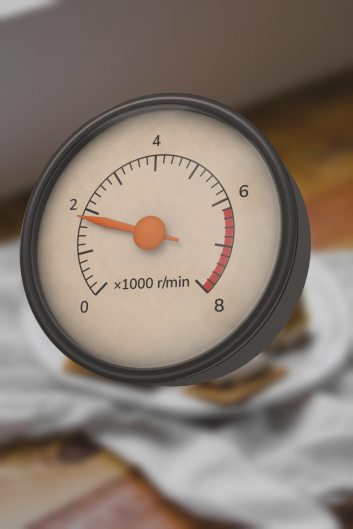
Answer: value=1800 unit=rpm
